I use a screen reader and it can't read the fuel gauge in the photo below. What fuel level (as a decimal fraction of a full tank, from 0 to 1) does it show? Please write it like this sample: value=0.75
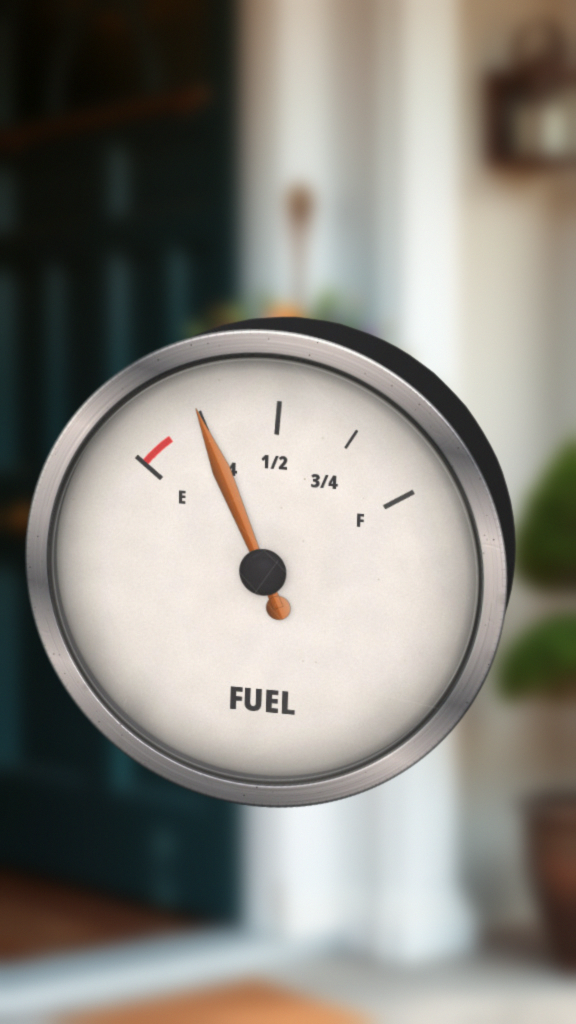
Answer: value=0.25
